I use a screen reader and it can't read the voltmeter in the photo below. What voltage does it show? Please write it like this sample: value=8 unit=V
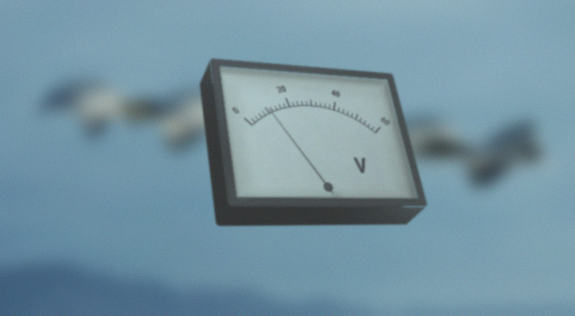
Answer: value=10 unit=V
